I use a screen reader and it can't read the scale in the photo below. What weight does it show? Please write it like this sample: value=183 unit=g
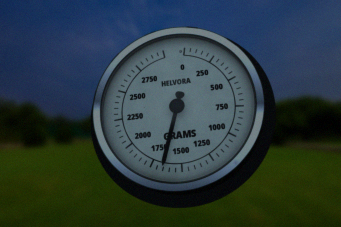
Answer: value=1650 unit=g
